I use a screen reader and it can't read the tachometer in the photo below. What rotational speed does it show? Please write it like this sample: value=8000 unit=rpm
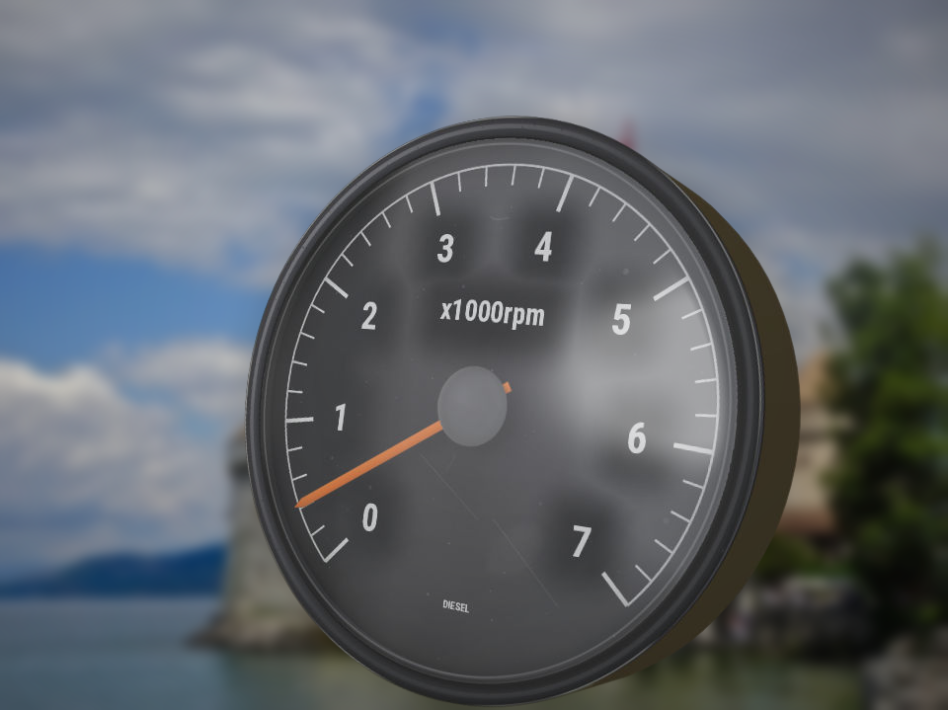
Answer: value=400 unit=rpm
